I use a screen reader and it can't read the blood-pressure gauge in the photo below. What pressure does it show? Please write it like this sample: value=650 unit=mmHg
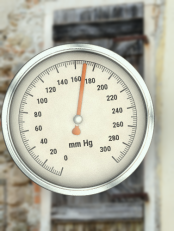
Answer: value=170 unit=mmHg
